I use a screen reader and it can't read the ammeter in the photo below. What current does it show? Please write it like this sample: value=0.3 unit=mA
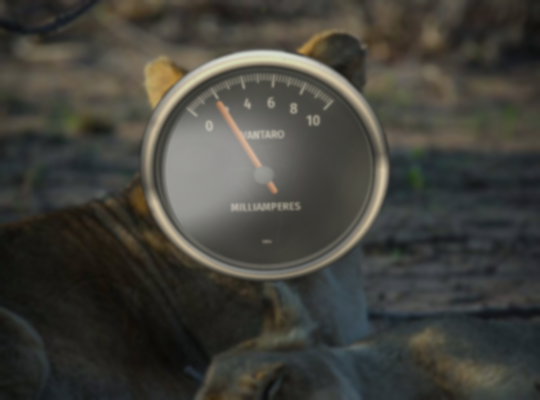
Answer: value=2 unit=mA
